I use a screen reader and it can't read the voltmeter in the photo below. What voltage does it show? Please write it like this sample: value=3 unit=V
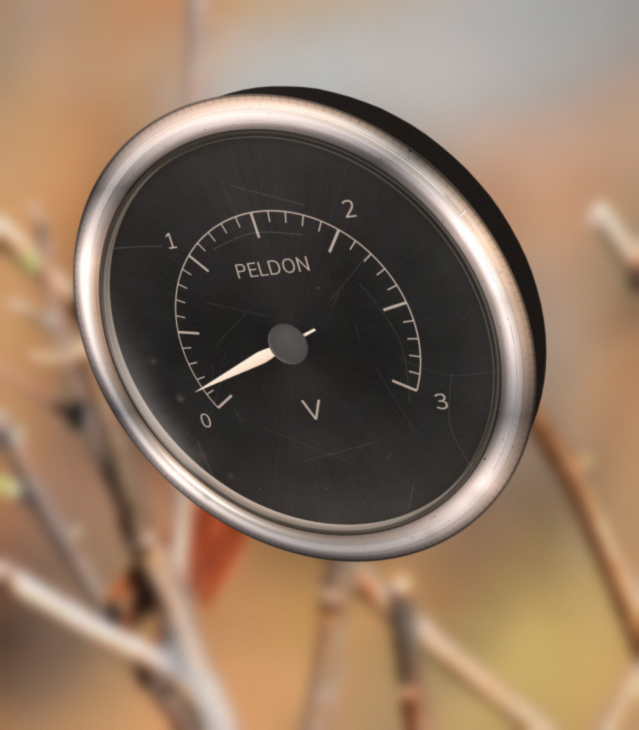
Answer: value=0.15 unit=V
